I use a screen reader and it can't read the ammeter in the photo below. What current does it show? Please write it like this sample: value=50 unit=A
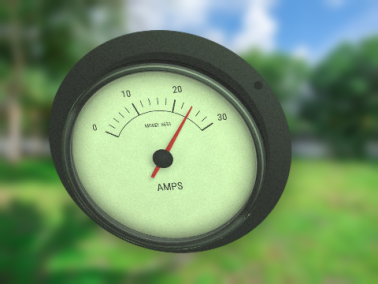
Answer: value=24 unit=A
